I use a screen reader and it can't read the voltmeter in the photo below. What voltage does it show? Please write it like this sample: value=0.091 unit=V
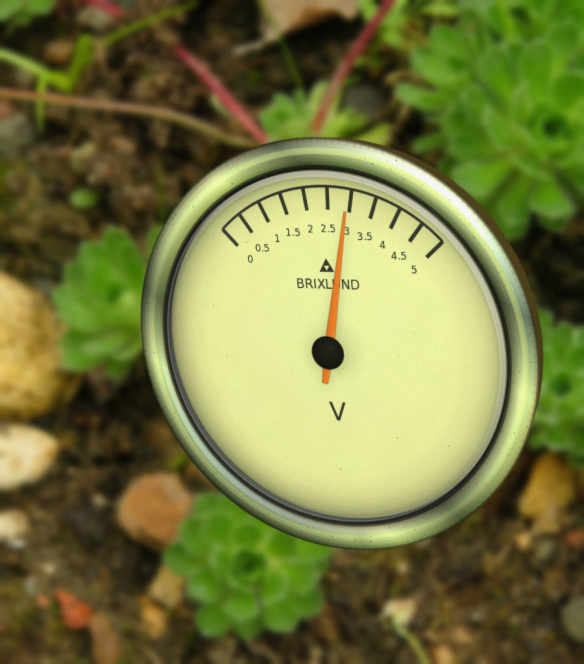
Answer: value=3 unit=V
